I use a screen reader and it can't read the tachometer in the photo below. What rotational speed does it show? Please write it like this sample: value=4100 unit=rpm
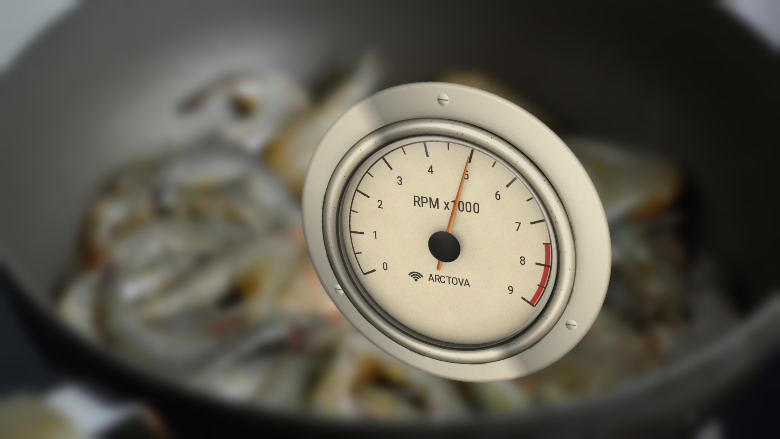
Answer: value=5000 unit=rpm
